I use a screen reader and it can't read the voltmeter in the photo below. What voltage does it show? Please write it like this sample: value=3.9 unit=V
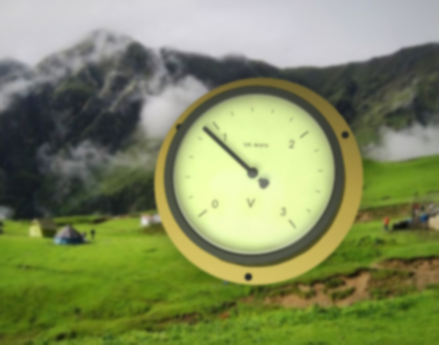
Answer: value=0.9 unit=V
